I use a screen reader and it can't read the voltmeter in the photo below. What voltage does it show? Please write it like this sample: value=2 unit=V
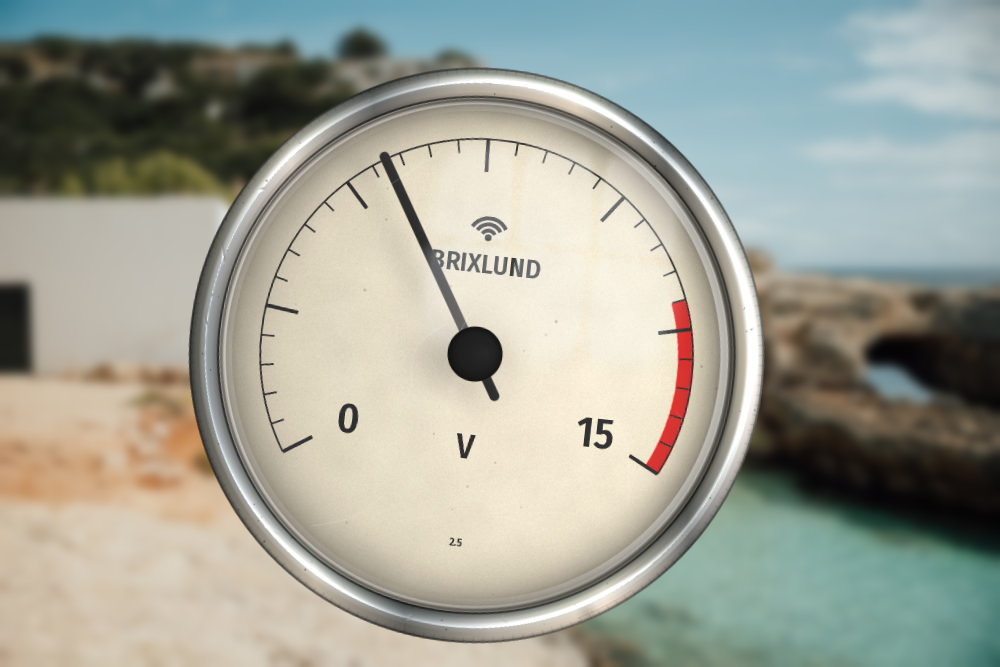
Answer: value=5.75 unit=V
